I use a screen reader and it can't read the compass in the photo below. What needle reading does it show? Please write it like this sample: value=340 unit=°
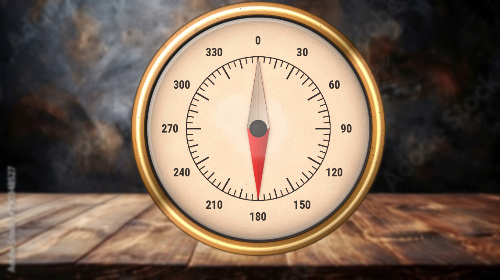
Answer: value=180 unit=°
